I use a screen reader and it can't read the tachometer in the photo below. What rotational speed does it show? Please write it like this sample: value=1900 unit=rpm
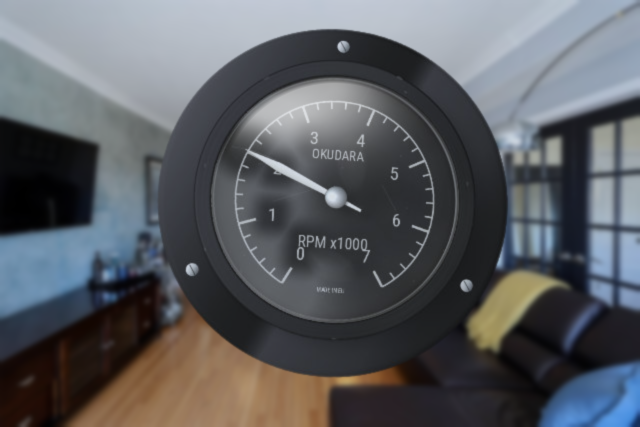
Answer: value=2000 unit=rpm
